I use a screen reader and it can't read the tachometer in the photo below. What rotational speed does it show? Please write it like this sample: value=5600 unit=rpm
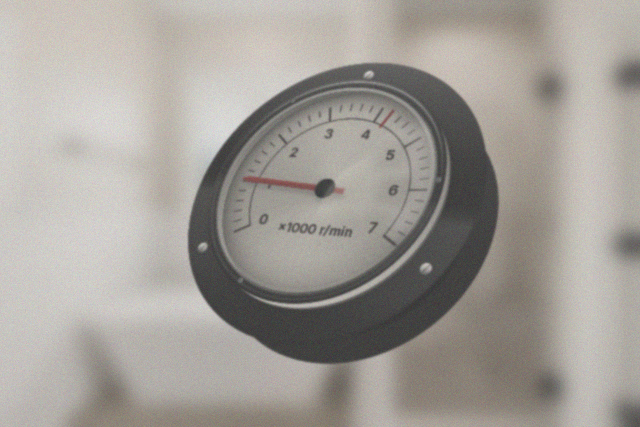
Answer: value=1000 unit=rpm
